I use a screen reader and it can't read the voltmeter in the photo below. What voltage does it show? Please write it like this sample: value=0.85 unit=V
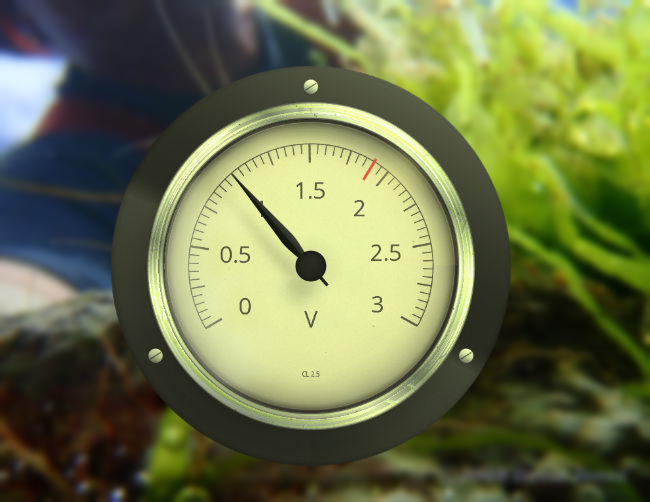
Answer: value=1 unit=V
